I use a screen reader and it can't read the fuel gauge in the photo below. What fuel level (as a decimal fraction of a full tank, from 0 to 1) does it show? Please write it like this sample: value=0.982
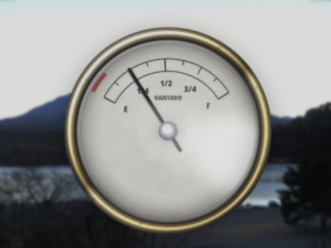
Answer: value=0.25
